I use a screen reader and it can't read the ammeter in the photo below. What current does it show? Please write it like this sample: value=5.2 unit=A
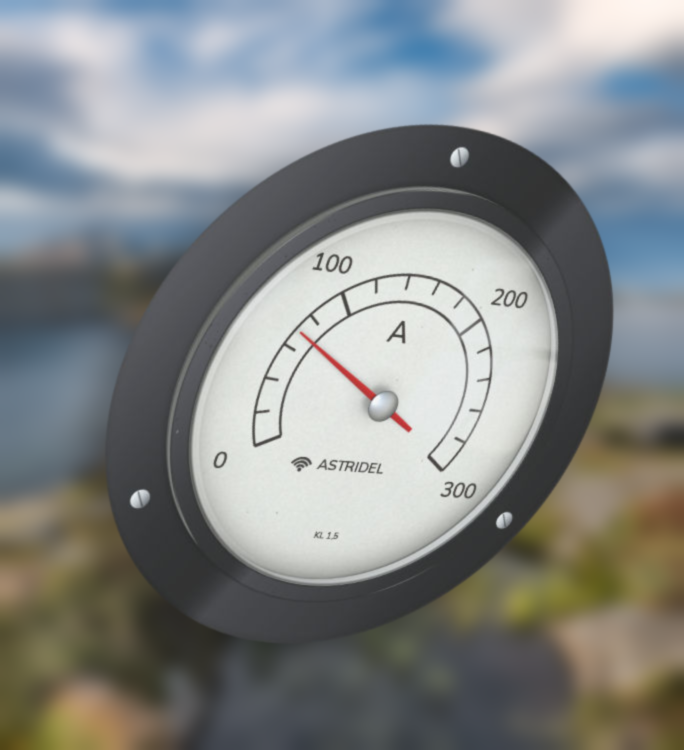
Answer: value=70 unit=A
